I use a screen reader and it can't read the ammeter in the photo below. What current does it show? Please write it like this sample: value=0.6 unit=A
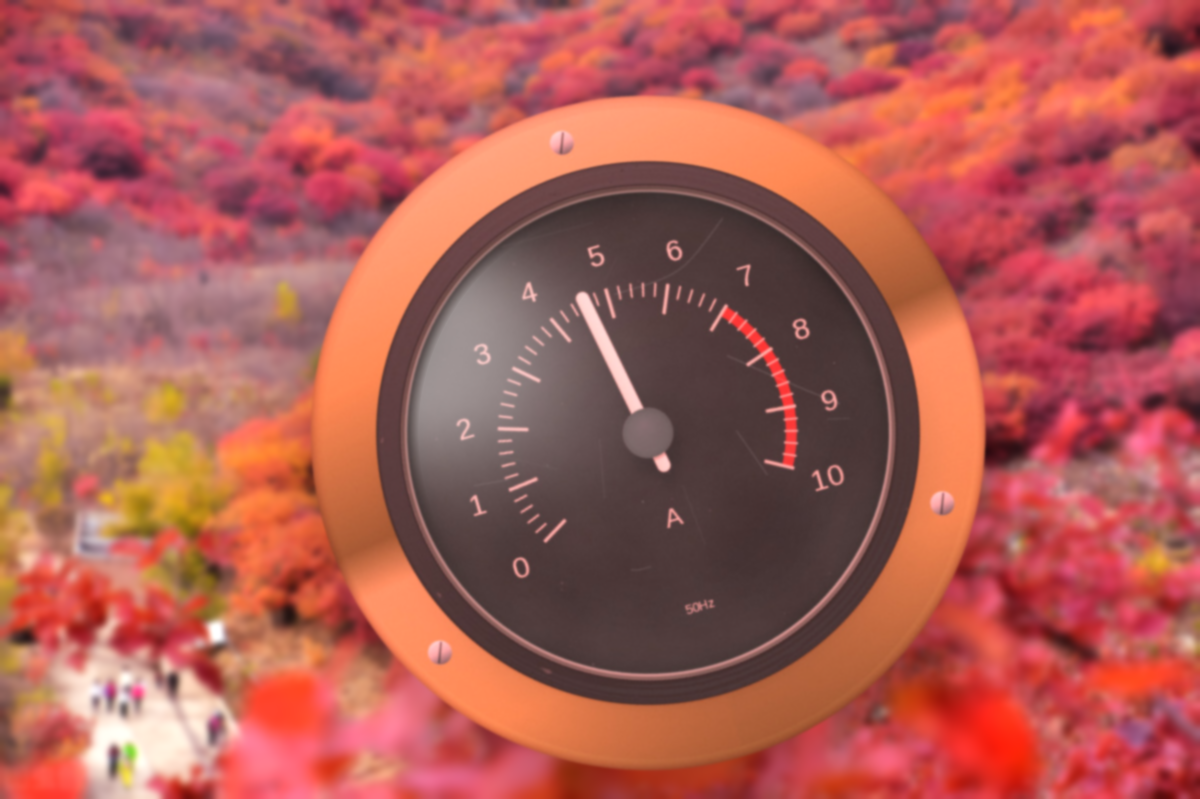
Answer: value=4.6 unit=A
